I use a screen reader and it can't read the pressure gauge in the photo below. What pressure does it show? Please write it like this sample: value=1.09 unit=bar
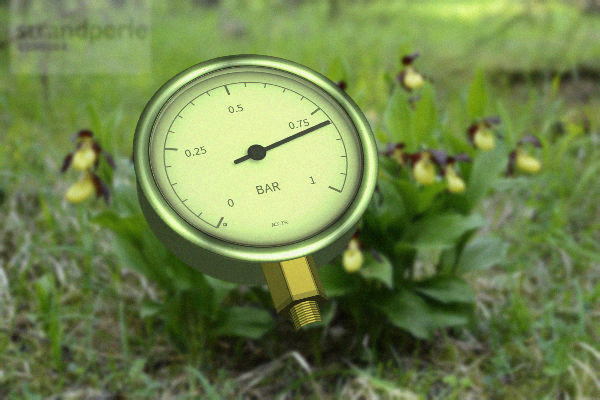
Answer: value=0.8 unit=bar
